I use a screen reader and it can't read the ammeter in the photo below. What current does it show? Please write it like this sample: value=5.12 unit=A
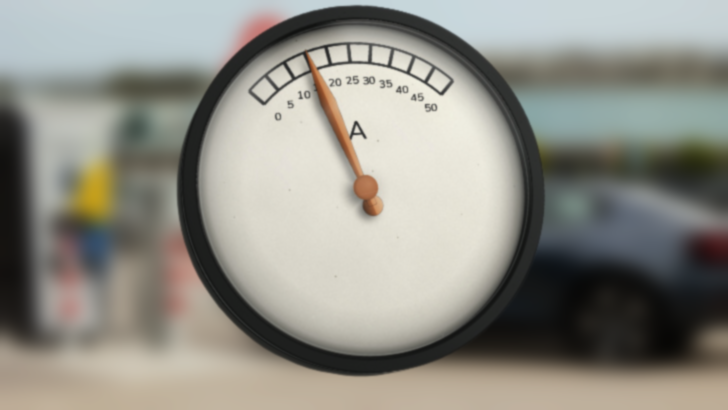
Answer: value=15 unit=A
